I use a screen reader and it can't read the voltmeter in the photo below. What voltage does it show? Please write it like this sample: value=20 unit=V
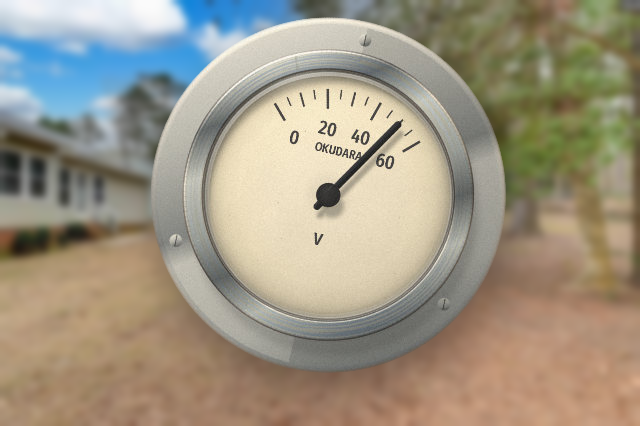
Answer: value=50 unit=V
